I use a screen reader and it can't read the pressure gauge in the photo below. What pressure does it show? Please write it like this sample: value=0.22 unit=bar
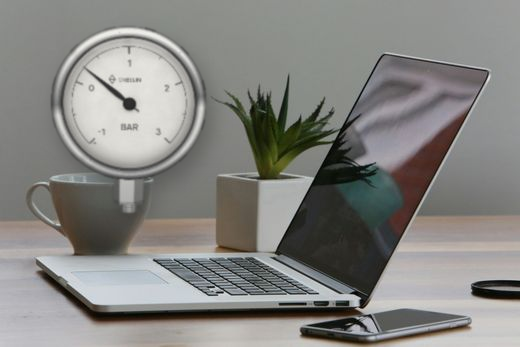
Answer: value=0.25 unit=bar
